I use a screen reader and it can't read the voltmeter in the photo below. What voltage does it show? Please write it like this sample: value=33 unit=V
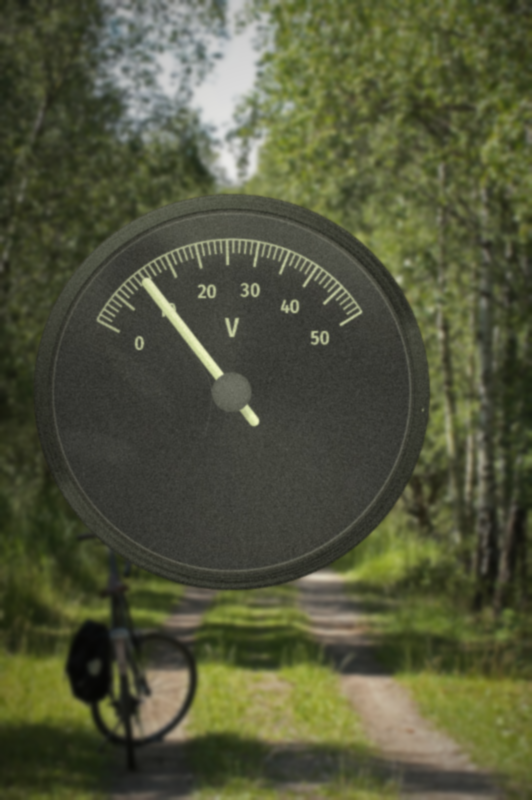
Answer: value=10 unit=V
